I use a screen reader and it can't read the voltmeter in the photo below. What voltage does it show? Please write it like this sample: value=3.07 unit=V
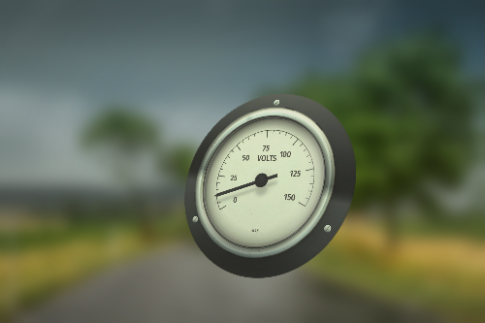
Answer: value=10 unit=V
